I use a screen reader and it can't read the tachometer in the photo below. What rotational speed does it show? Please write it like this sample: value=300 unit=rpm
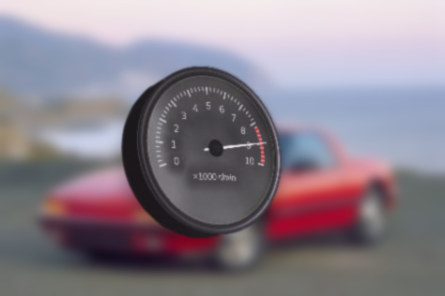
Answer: value=9000 unit=rpm
